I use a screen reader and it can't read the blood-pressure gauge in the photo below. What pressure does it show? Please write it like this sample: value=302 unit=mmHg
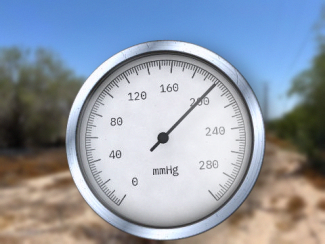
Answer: value=200 unit=mmHg
